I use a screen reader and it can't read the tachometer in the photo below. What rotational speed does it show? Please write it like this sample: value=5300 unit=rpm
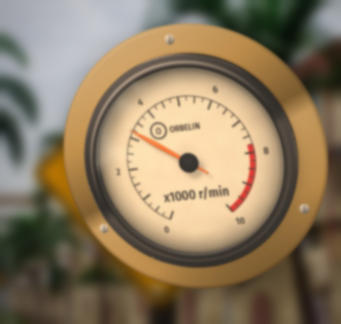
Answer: value=3250 unit=rpm
